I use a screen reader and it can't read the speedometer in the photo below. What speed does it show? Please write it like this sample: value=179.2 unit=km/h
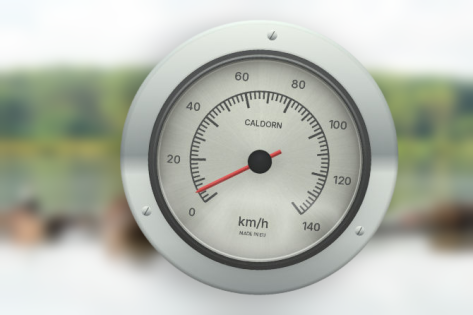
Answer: value=6 unit=km/h
